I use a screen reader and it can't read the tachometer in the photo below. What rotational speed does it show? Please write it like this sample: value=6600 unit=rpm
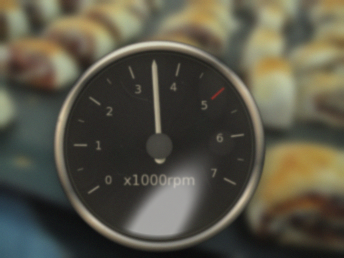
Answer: value=3500 unit=rpm
